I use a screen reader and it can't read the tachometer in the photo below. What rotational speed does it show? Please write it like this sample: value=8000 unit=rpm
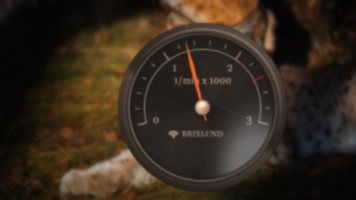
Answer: value=1300 unit=rpm
